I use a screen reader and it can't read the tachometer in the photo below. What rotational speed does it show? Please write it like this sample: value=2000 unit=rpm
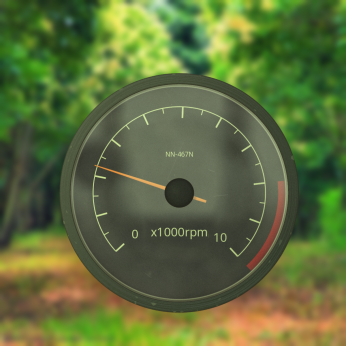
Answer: value=2250 unit=rpm
